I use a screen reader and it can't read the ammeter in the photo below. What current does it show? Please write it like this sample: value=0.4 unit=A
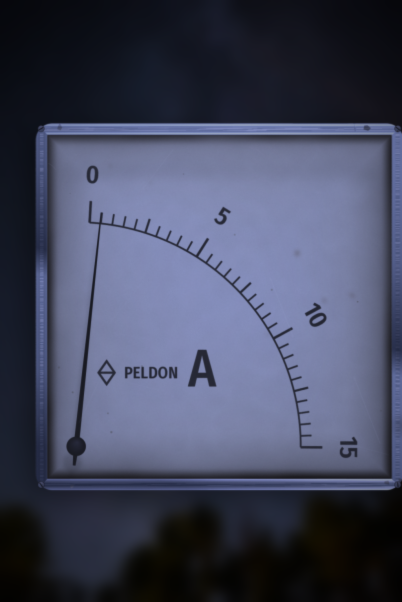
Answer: value=0.5 unit=A
